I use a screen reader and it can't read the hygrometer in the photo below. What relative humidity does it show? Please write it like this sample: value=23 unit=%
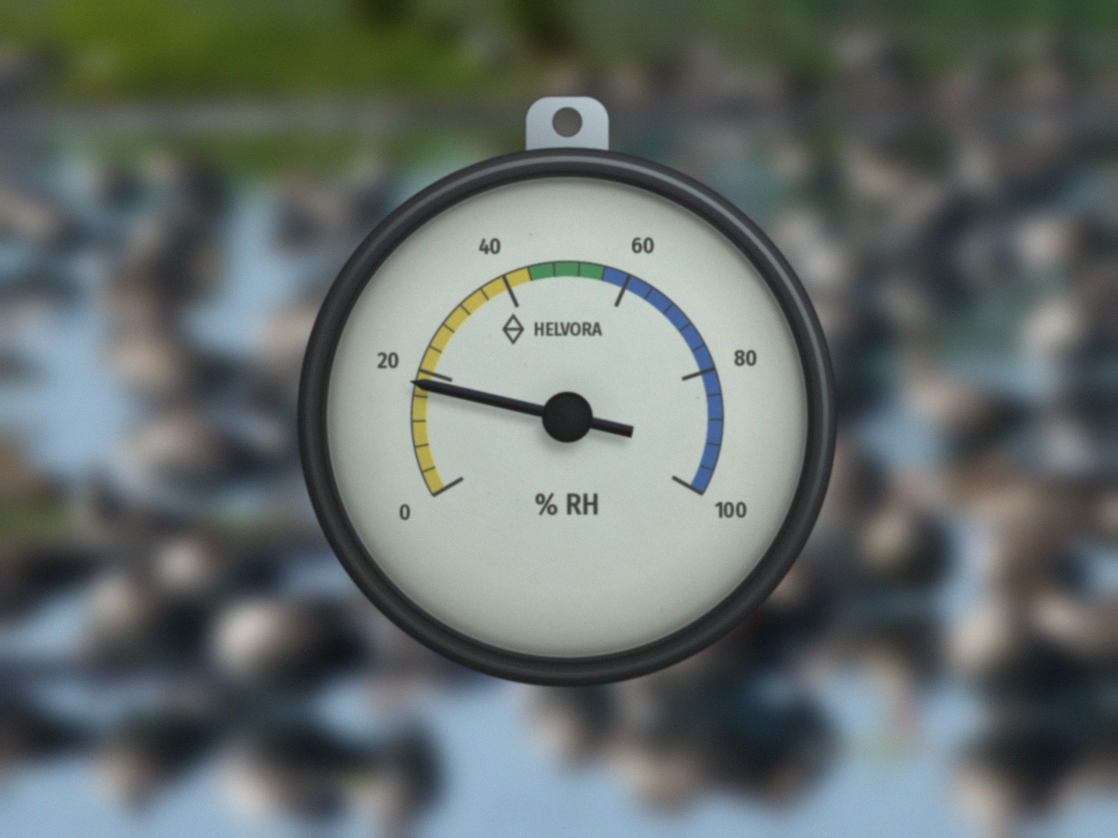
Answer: value=18 unit=%
